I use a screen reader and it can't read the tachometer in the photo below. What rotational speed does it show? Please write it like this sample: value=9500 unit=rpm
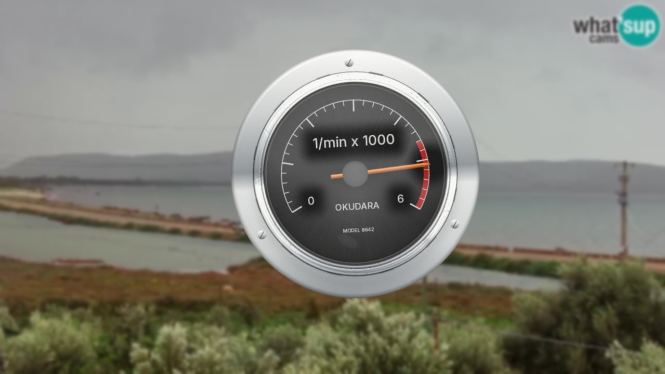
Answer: value=5100 unit=rpm
